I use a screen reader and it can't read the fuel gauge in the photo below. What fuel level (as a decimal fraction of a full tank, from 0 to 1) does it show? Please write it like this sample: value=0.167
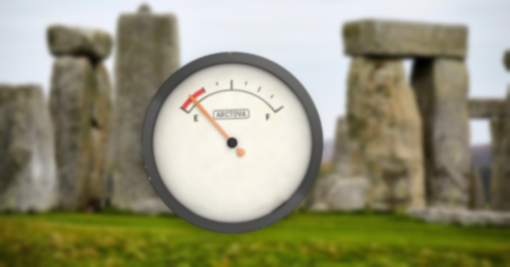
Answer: value=0.125
